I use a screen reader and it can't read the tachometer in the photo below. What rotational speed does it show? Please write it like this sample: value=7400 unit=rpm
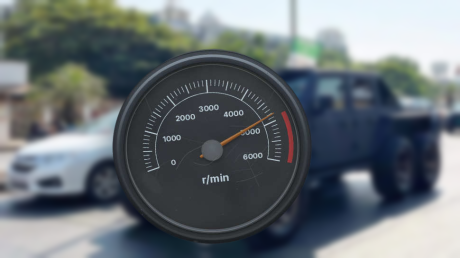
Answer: value=4800 unit=rpm
